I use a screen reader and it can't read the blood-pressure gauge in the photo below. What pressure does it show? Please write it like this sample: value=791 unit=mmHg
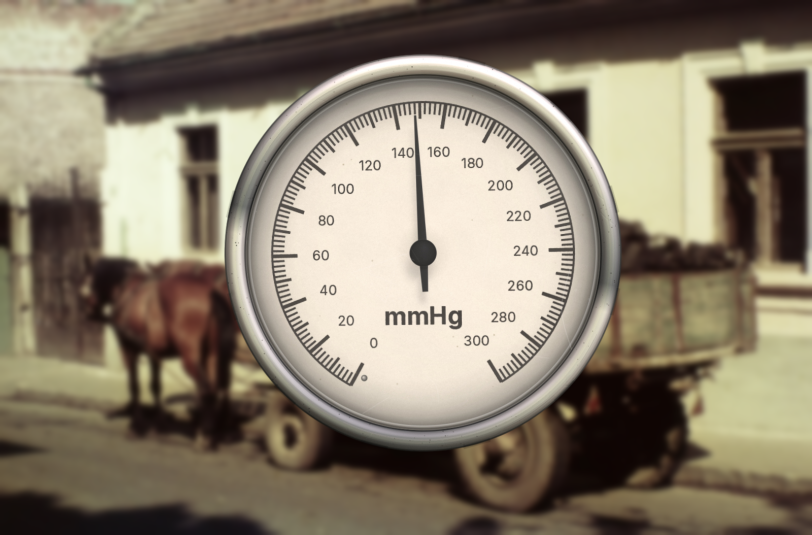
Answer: value=148 unit=mmHg
